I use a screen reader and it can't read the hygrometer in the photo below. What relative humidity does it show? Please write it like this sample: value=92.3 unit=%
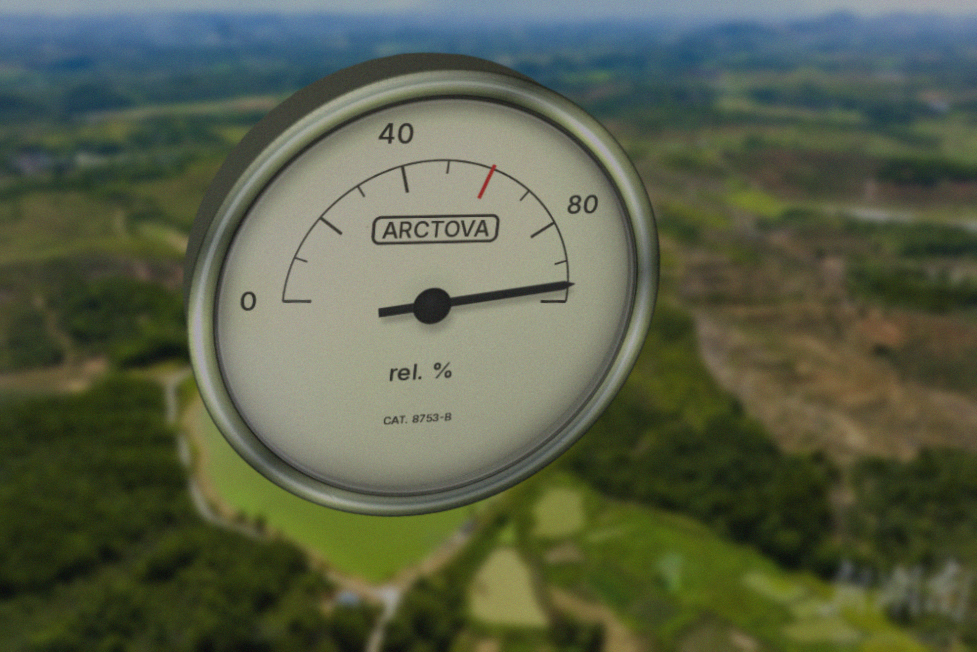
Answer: value=95 unit=%
